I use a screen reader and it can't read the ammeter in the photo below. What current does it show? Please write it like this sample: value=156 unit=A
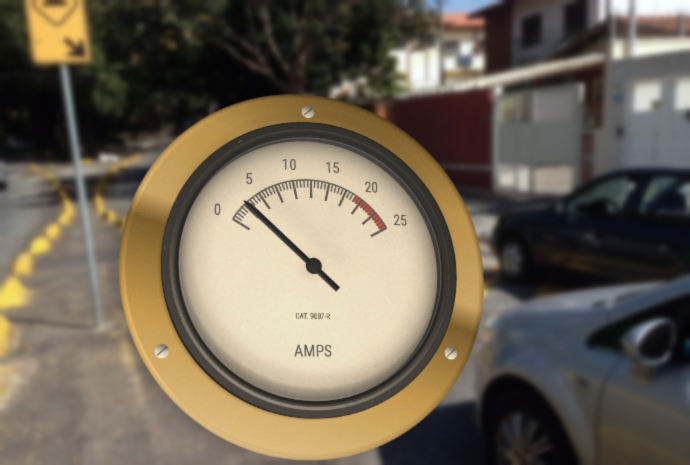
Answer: value=2.5 unit=A
